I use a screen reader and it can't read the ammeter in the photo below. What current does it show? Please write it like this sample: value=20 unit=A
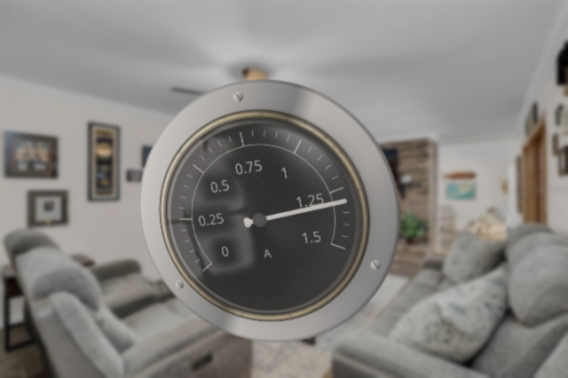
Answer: value=1.3 unit=A
